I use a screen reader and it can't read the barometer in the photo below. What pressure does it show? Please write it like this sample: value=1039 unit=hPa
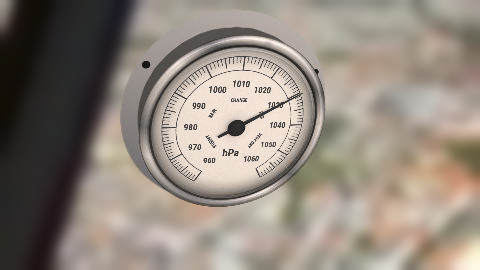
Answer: value=1030 unit=hPa
